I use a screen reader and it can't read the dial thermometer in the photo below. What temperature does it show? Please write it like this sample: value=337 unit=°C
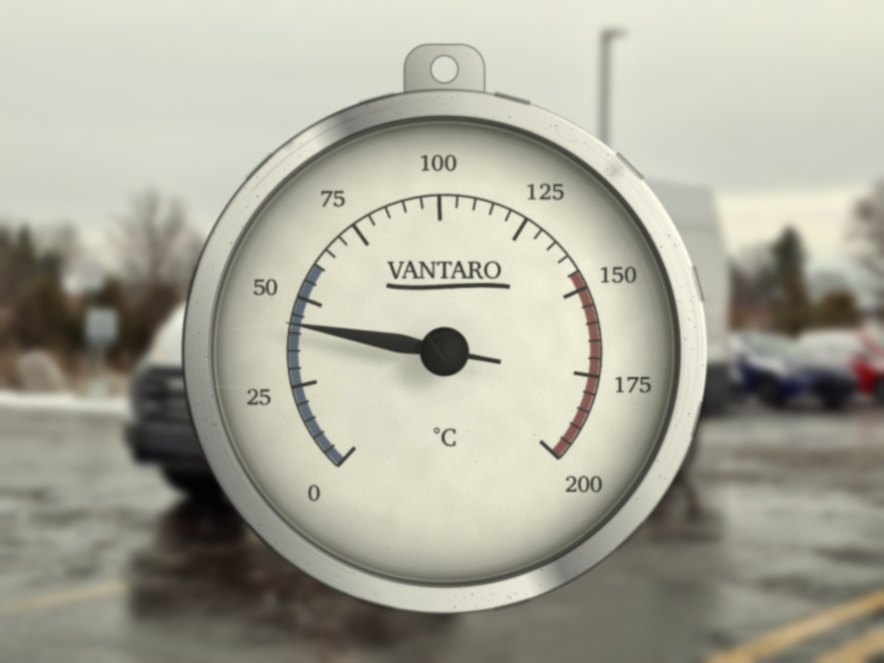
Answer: value=42.5 unit=°C
